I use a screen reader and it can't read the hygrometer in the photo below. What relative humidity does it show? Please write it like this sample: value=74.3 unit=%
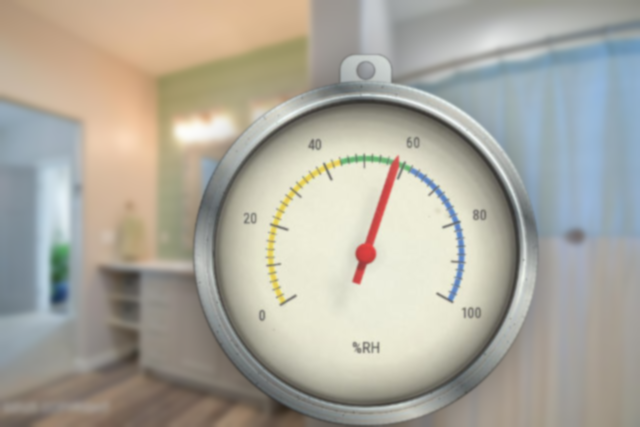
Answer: value=58 unit=%
